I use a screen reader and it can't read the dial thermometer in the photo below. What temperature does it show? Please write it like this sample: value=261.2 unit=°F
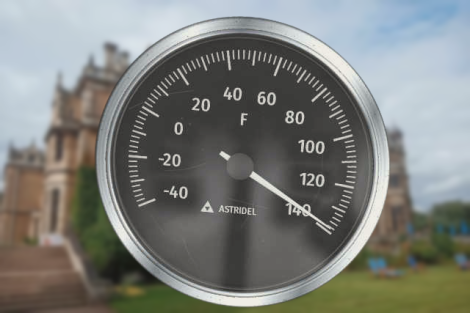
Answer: value=138 unit=°F
